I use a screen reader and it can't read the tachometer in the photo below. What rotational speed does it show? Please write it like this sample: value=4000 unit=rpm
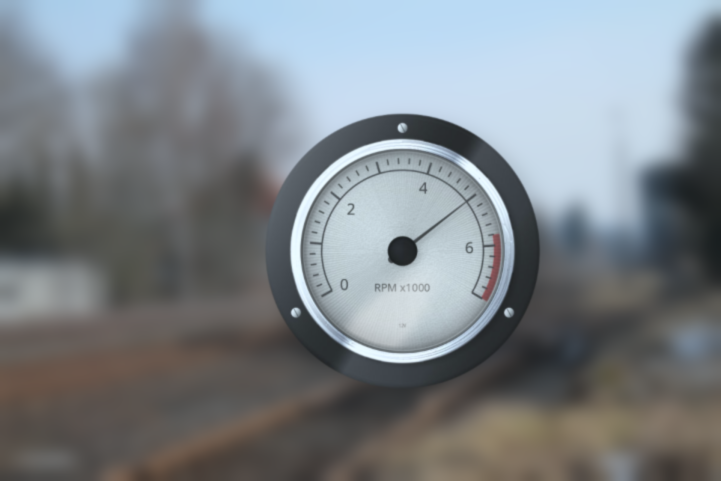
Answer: value=5000 unit=rpm
